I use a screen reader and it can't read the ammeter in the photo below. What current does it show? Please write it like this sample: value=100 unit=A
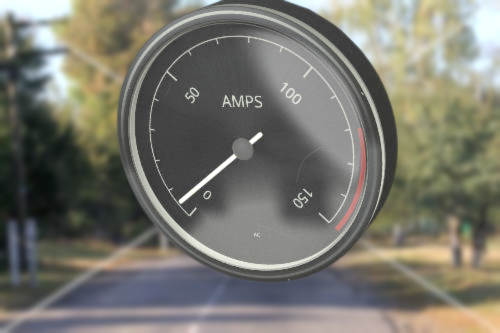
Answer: value=5 unit=A
